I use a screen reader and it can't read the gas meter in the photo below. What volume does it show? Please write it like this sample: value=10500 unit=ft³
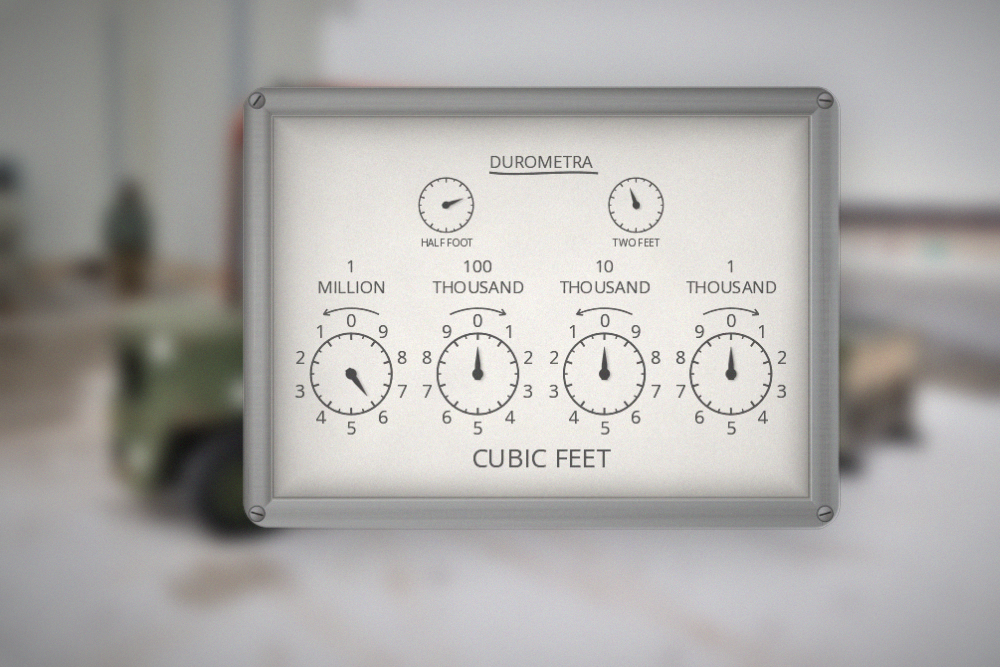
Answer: value=600000 unit=ft³
